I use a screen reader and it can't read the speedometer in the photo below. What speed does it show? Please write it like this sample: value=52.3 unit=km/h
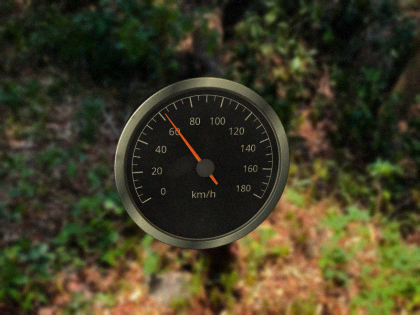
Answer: value=62.5 unit=km/h
